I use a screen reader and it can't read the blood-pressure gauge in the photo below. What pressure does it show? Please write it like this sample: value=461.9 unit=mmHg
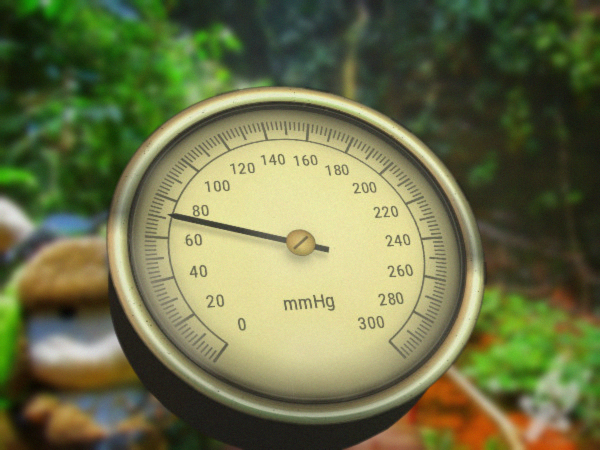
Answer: value=70 unit=mmHg
